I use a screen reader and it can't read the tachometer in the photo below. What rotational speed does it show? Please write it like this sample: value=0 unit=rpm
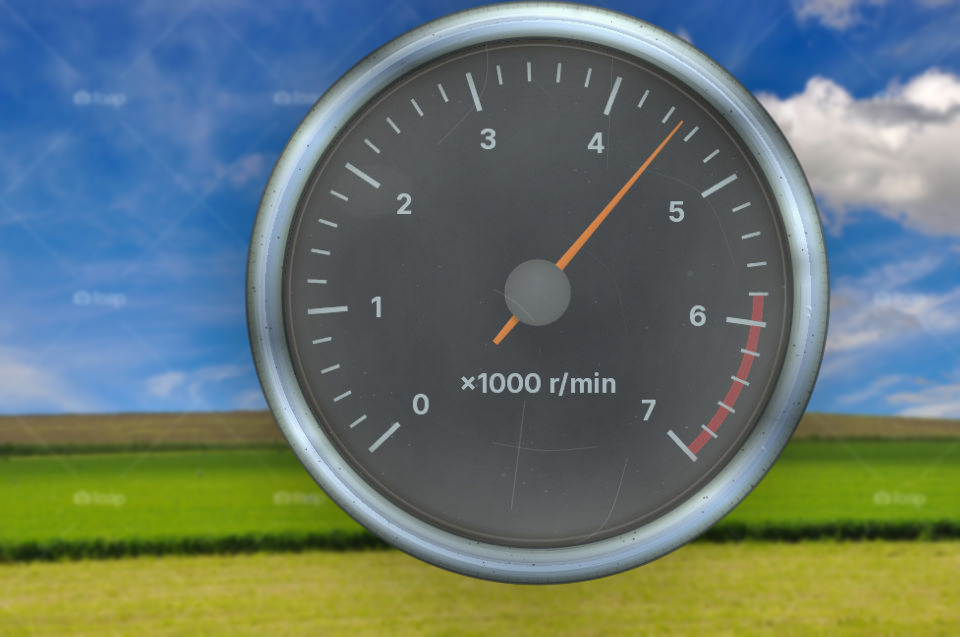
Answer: value=4500 unit=rpm
